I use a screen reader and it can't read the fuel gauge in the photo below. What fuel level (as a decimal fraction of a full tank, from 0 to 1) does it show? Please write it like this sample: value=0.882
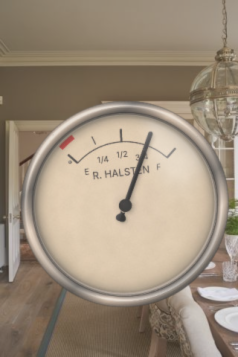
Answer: value=0.75
